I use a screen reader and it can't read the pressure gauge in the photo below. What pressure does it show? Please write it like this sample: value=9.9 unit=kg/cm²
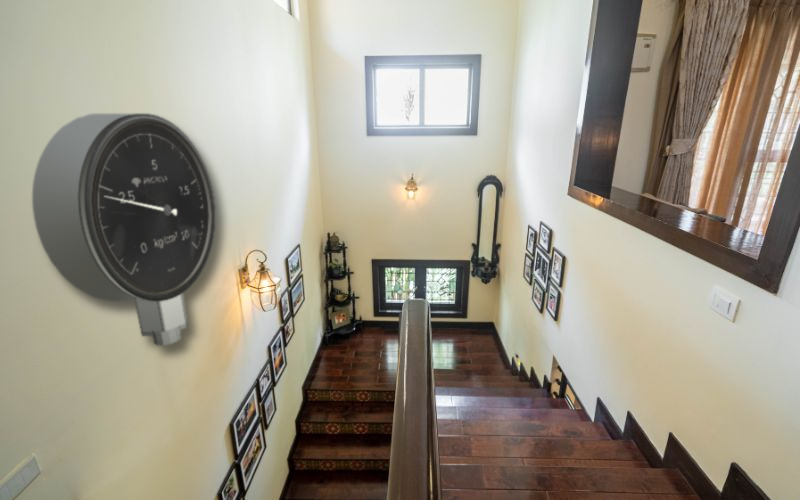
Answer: value=2.25 unit=kg/cm²
